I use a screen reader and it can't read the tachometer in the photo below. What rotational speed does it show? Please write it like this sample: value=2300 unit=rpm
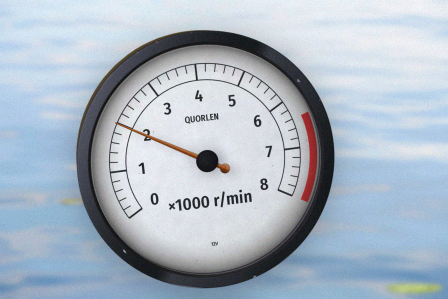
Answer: value=2000 unit=rpm
